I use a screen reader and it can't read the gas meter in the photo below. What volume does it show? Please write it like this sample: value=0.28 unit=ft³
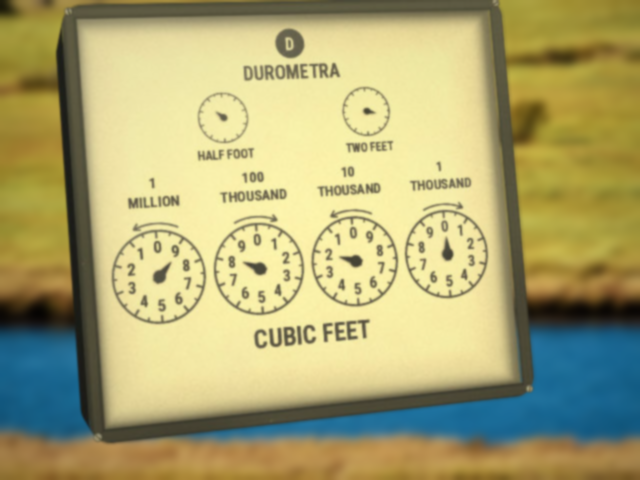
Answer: value=882000 unit=ft³
